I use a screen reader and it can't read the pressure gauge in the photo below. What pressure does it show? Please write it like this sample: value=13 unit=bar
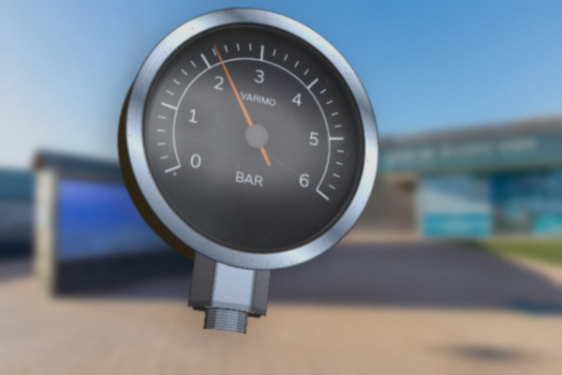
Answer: value=2.2 unit=bar
